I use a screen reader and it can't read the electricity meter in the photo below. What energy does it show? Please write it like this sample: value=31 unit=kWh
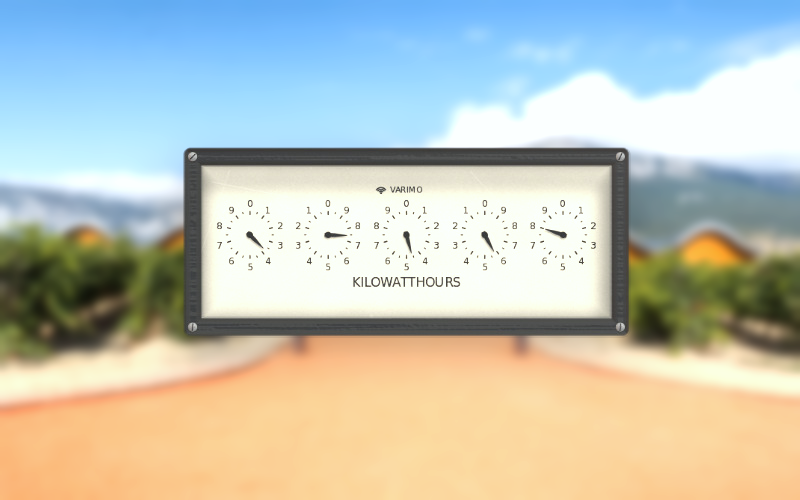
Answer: value=37458 unit=kWh
